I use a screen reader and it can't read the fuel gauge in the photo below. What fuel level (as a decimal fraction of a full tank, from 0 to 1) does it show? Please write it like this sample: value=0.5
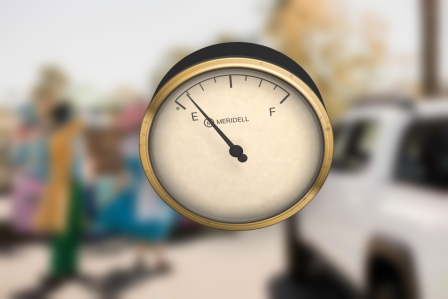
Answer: value=0.125
